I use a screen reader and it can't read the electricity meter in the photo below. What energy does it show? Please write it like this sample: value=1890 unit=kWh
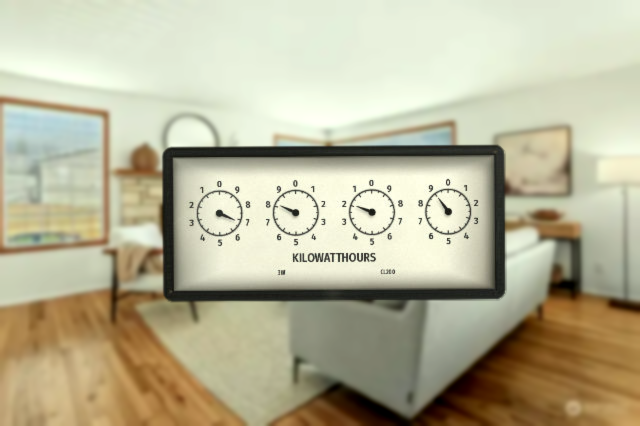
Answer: value=6819 unit=kWh
